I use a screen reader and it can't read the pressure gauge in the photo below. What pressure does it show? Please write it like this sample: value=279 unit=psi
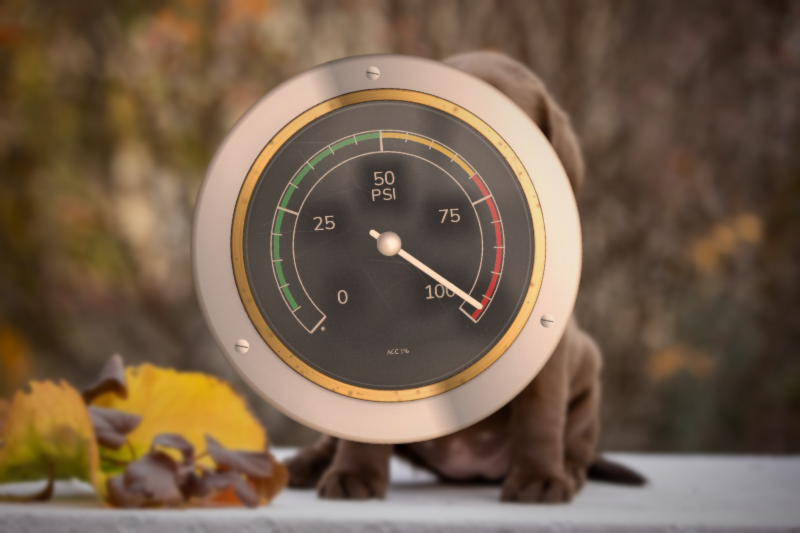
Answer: value=97.5 unit=psi
